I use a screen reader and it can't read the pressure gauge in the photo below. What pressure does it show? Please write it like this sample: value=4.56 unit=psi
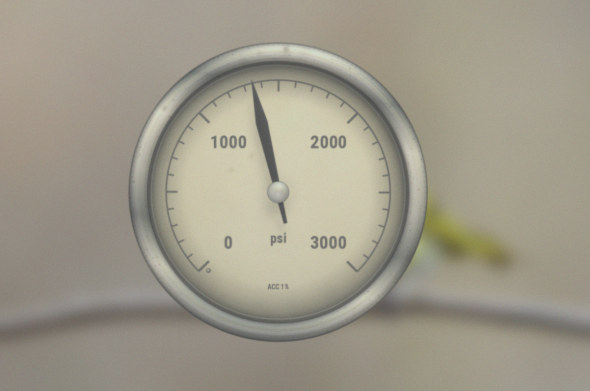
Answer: value=1350 unit=psi
